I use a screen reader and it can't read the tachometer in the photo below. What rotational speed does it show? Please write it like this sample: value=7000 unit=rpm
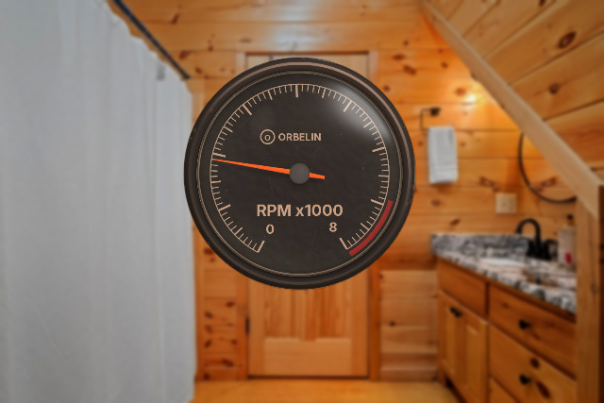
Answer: value=1900 unit=rpm
